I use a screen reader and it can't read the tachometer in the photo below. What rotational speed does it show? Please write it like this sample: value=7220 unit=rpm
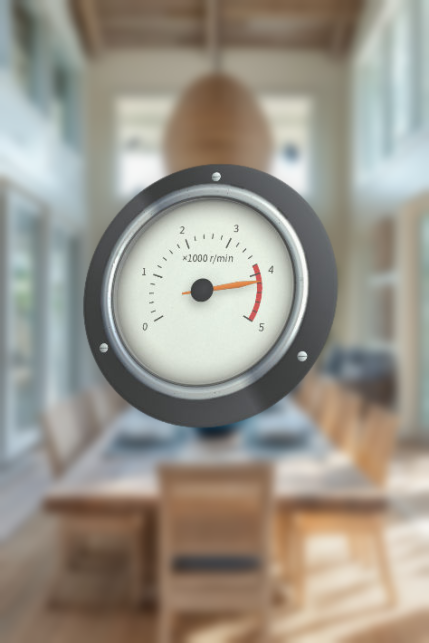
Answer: value=4200 unit=rpm
